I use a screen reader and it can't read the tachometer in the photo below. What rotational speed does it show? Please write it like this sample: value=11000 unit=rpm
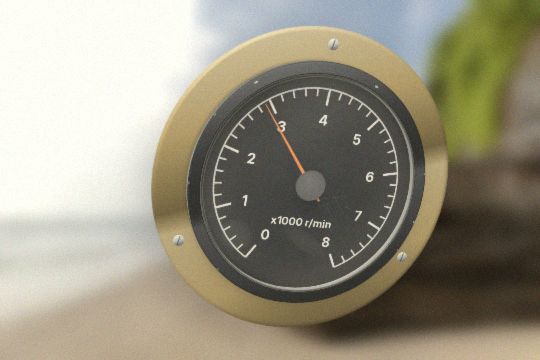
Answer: value=2900 unit=rpm
